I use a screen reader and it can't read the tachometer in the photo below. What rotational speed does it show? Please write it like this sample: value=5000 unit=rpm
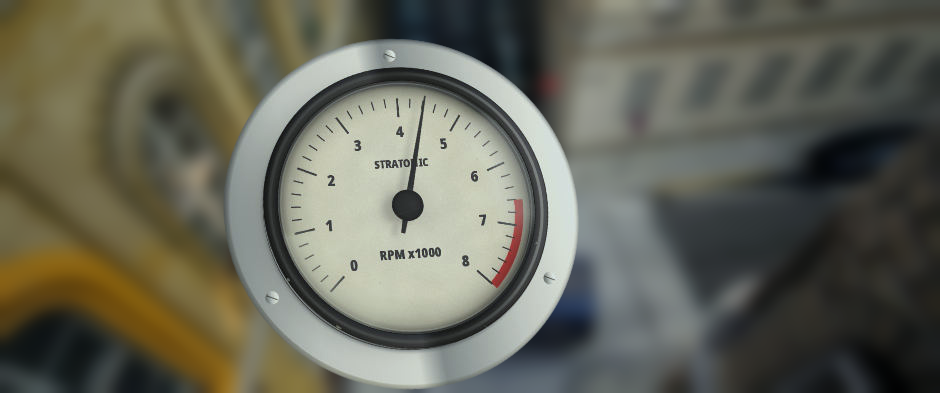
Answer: value=4400 unit=rpm
